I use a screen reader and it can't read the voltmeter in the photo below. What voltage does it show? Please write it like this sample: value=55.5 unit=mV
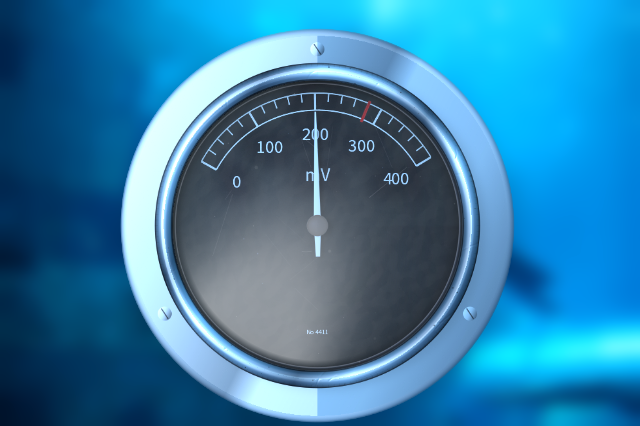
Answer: value=200 unit=mV
